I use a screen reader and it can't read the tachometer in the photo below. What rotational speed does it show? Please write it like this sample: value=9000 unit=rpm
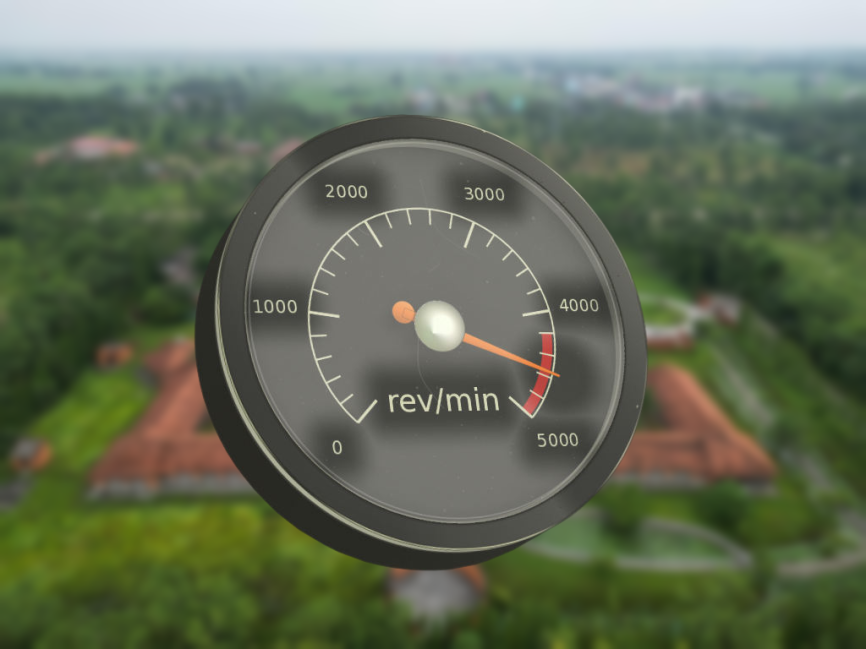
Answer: value=4600 unit=rpm
